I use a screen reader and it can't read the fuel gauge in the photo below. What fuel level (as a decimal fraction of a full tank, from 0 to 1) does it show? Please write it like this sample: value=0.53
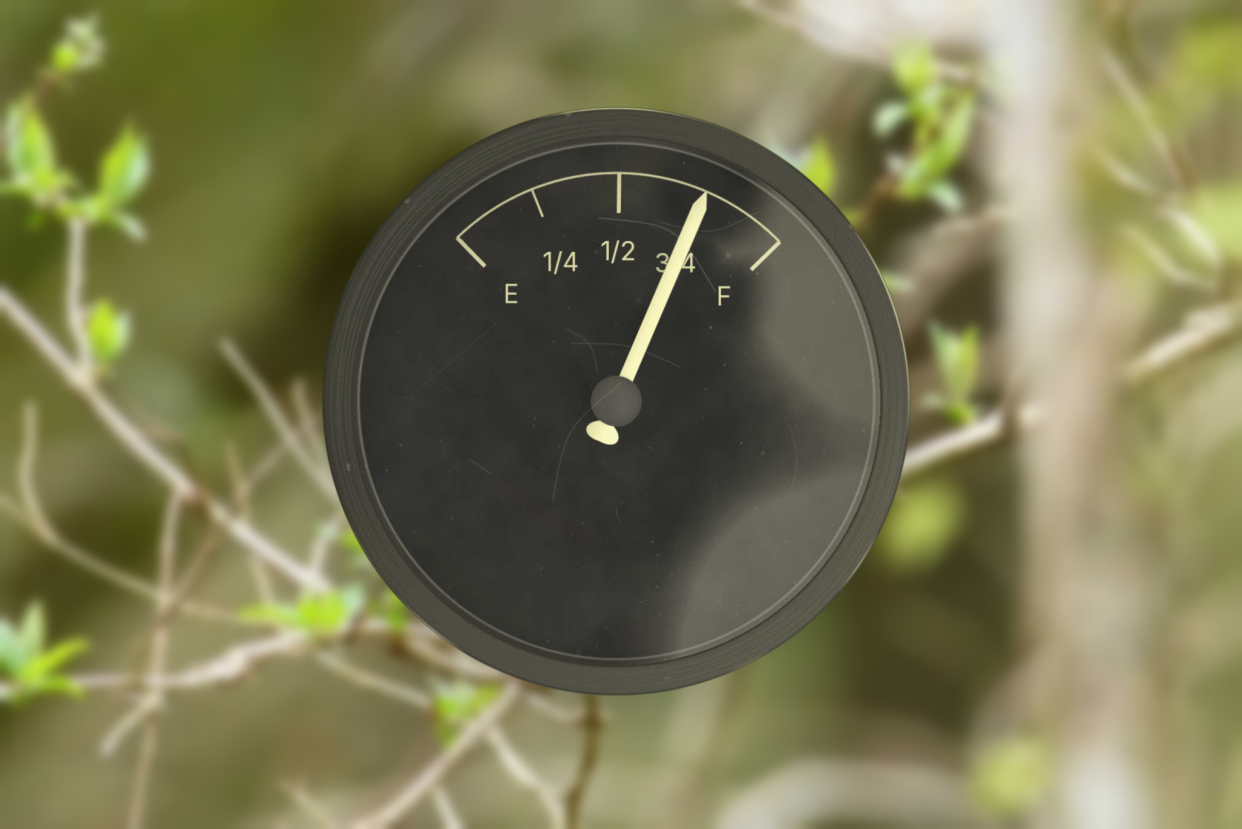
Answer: value=0.75
